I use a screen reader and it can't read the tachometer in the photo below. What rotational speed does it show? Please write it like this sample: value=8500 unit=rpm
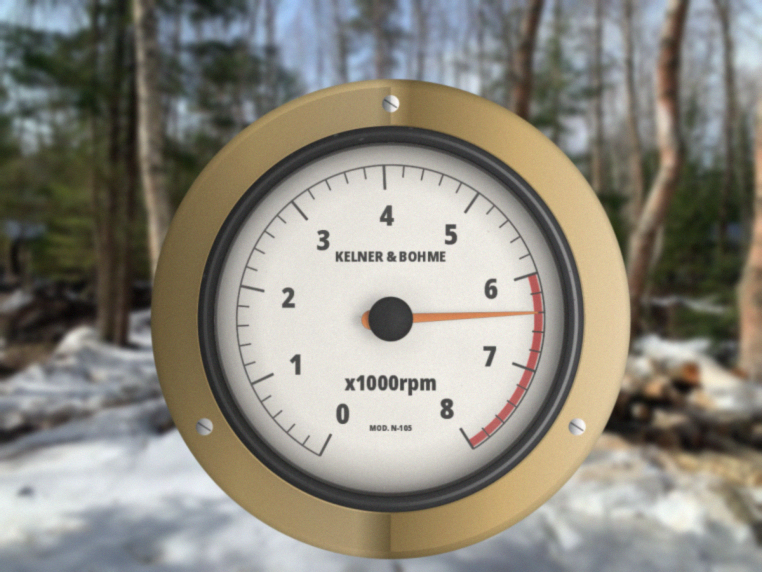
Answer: value=6400 unit=rpm
